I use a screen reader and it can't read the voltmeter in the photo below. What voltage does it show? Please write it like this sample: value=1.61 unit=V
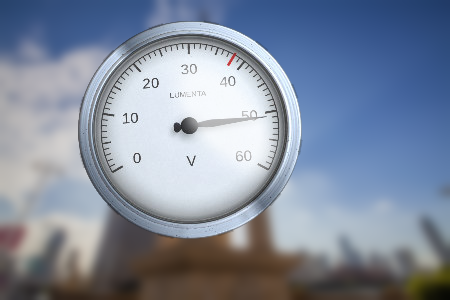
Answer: value=51 unit=V
